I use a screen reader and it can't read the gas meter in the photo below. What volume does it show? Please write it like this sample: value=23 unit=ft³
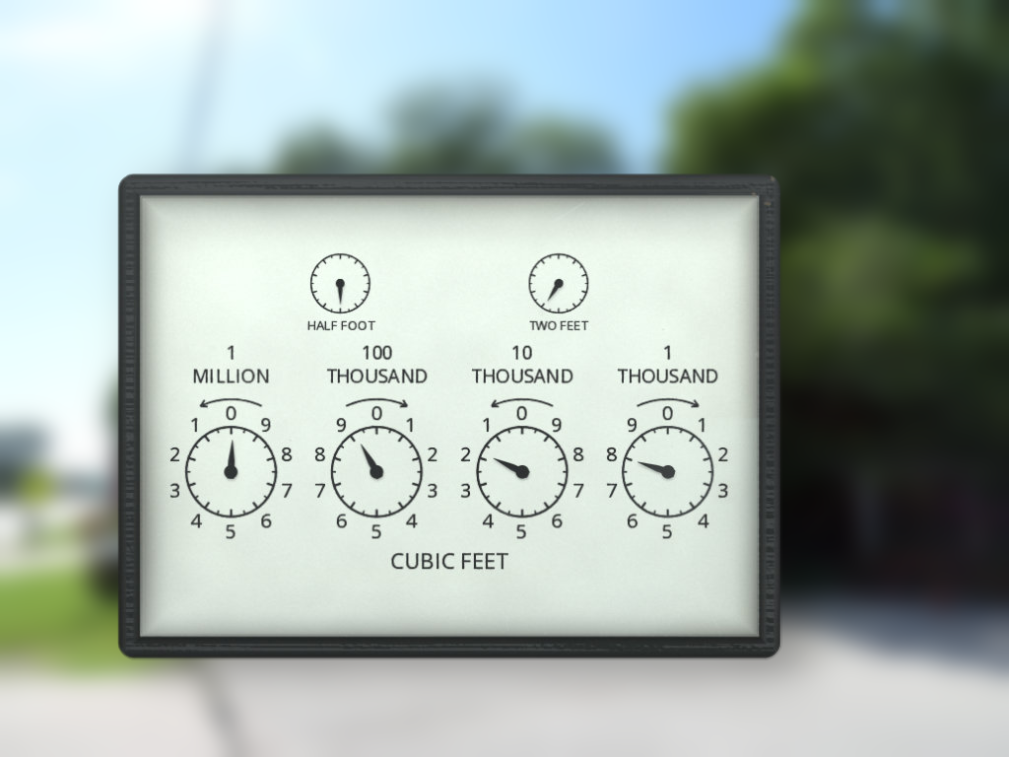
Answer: value=991800 unit=ft³
